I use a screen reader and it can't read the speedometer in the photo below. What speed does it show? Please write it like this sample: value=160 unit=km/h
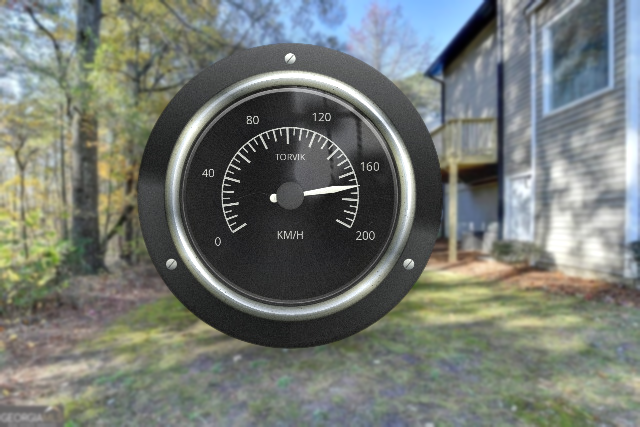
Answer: value=170 unit=km/h
